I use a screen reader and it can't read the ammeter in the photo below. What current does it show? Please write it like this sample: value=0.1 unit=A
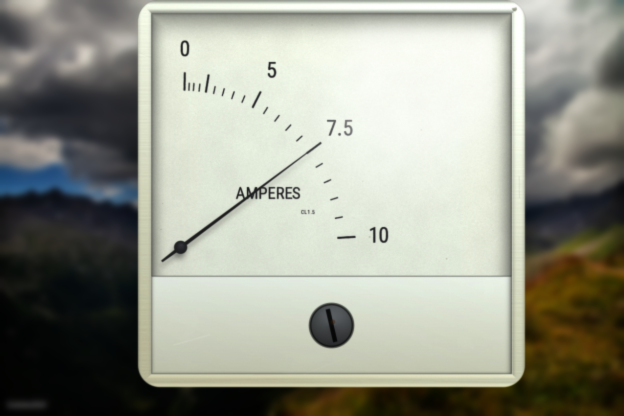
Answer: value=7.5 unit=A
